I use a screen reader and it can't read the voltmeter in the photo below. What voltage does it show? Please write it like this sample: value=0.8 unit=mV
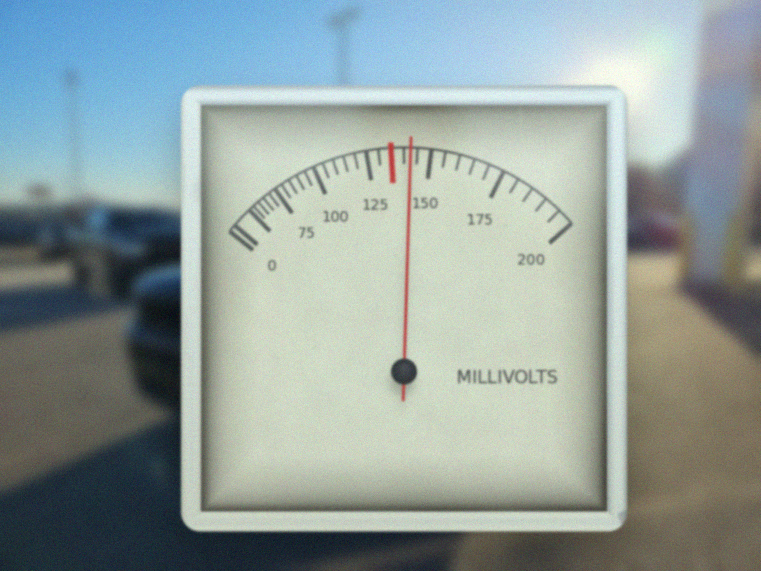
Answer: value=142.5 unit=mV
